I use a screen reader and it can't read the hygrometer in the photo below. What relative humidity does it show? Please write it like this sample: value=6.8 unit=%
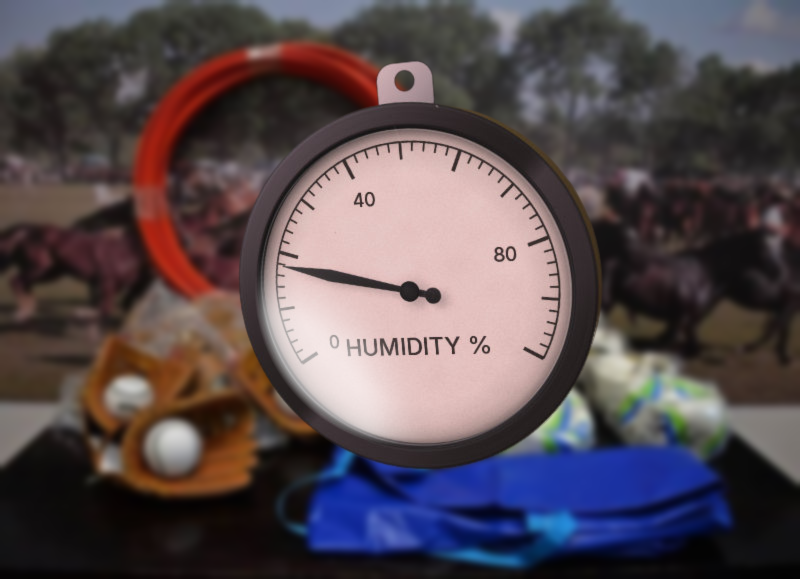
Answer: value=18 unit=%
